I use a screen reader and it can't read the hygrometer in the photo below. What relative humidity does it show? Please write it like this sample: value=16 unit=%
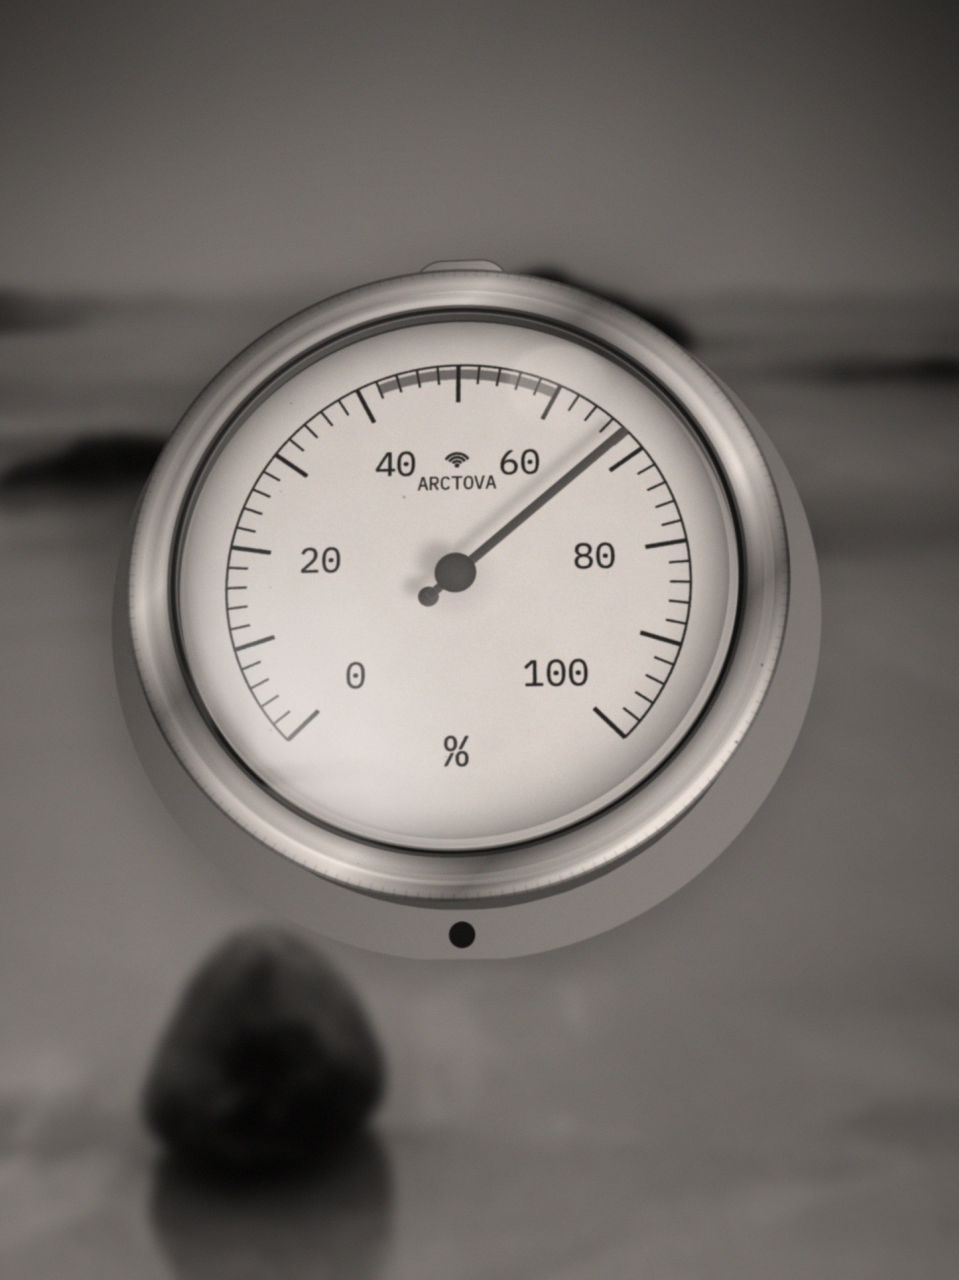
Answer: value=68 unit=%
